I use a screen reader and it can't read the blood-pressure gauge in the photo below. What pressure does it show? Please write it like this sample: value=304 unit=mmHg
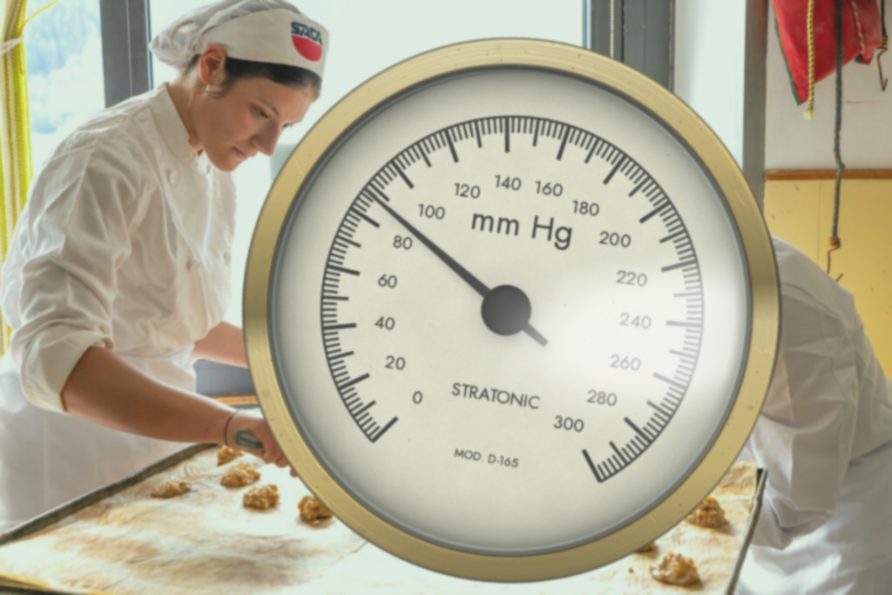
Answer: value=88 unit=mmHg
